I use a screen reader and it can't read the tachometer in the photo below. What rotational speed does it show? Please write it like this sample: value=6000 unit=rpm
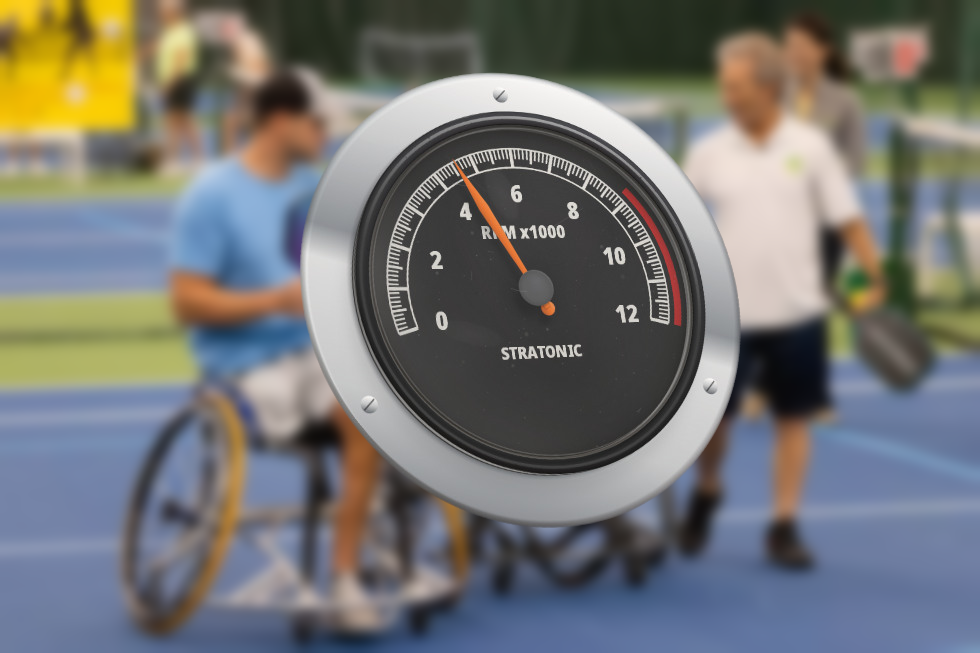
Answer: value=4500 unit=rpm
